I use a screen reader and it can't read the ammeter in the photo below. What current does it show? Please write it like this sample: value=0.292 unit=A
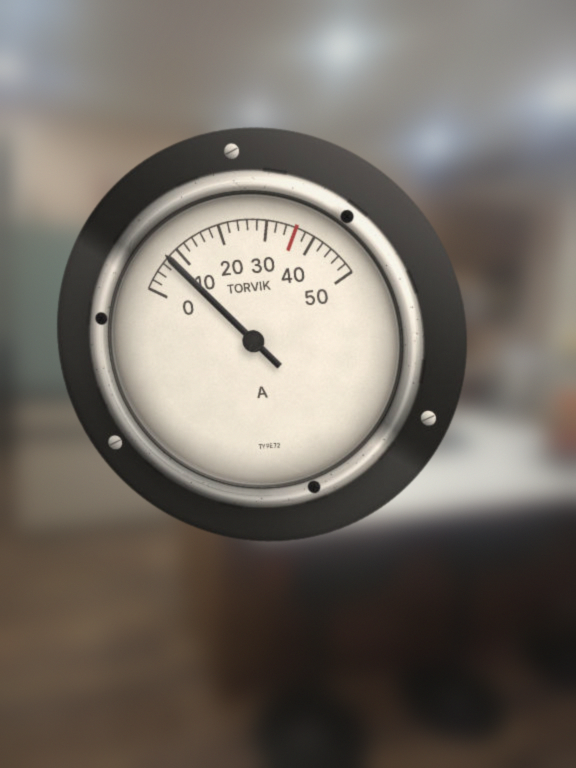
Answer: value=8 unit=A
